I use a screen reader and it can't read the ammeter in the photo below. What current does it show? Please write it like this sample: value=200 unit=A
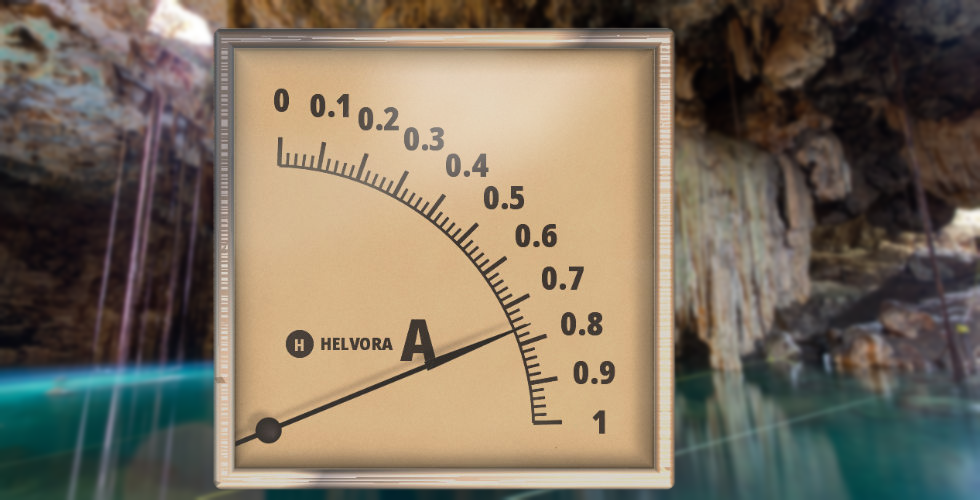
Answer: value=0.76 unit=A
